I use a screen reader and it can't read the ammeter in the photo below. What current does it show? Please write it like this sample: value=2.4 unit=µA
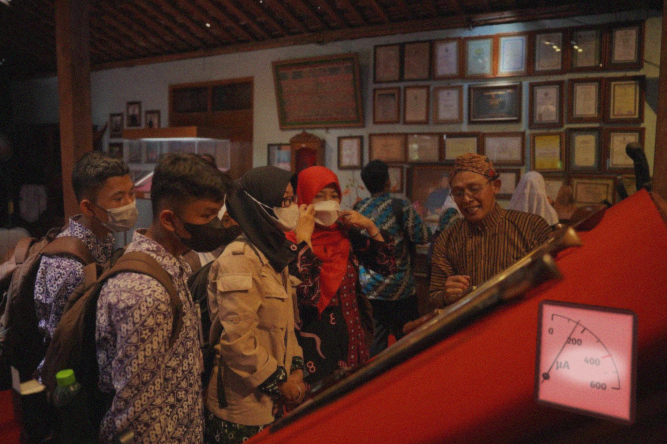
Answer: value=150 unit=µA
